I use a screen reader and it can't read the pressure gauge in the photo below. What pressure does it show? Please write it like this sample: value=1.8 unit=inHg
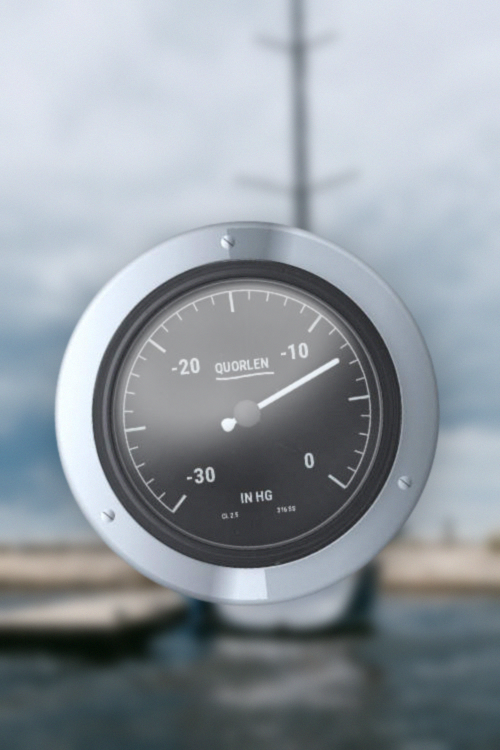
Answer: value=-7.5 unit=inHg
